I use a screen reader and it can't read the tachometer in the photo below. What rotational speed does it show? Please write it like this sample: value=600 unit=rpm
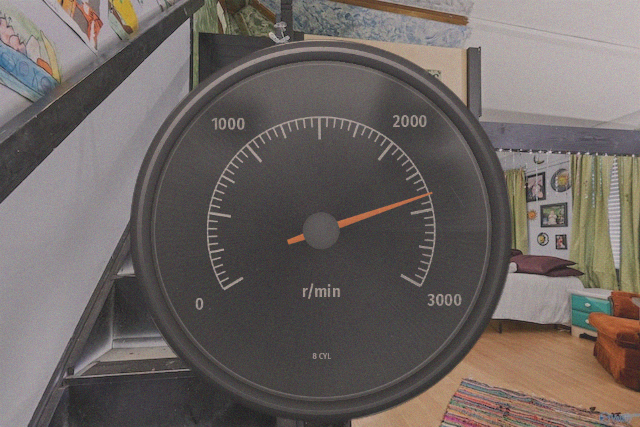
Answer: value=2400 unit=rpm
